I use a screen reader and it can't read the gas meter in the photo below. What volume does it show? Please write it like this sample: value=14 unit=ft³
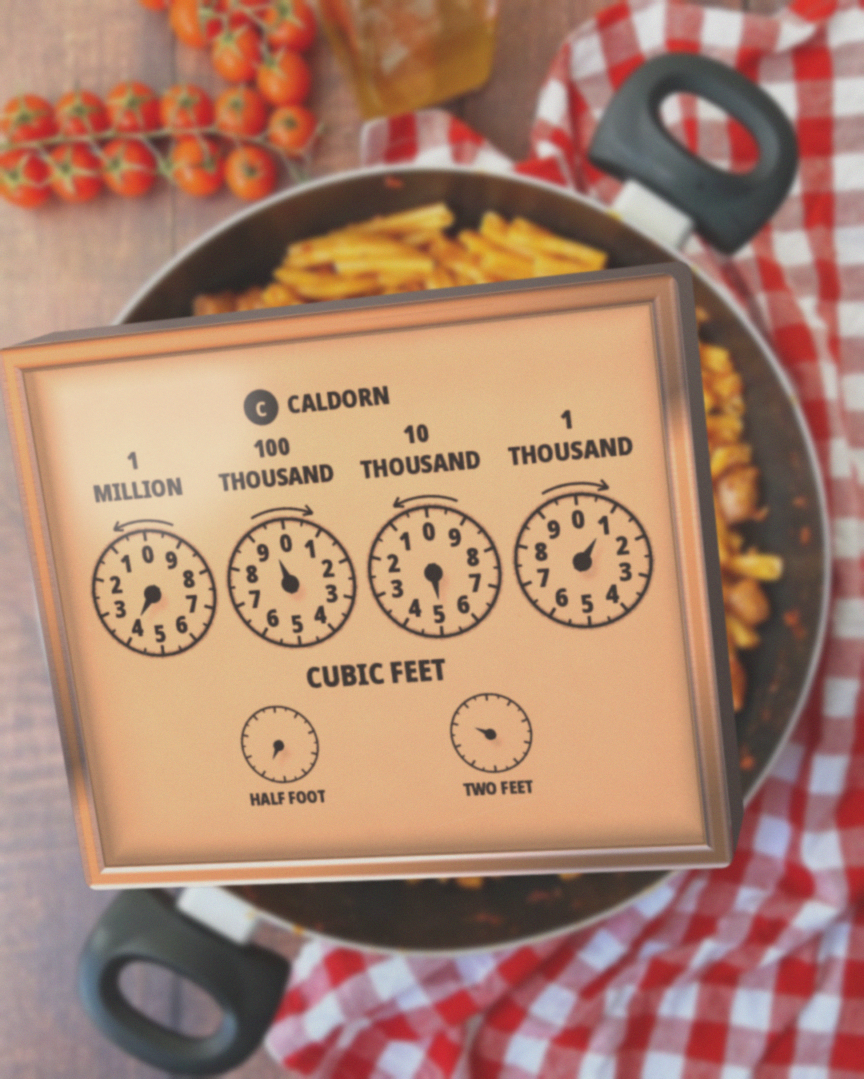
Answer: value=395100 unit=ft³
